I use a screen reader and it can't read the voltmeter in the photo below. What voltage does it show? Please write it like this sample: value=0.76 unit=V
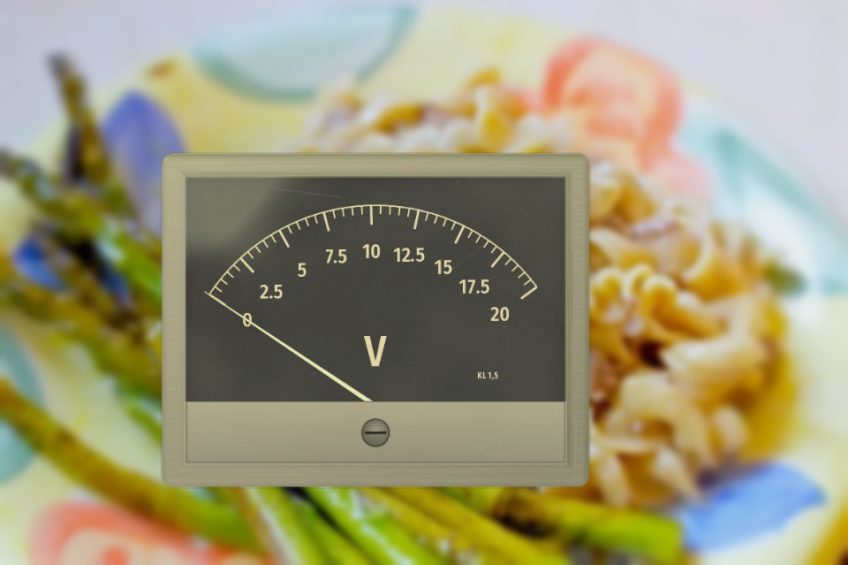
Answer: value=0 unit=V
